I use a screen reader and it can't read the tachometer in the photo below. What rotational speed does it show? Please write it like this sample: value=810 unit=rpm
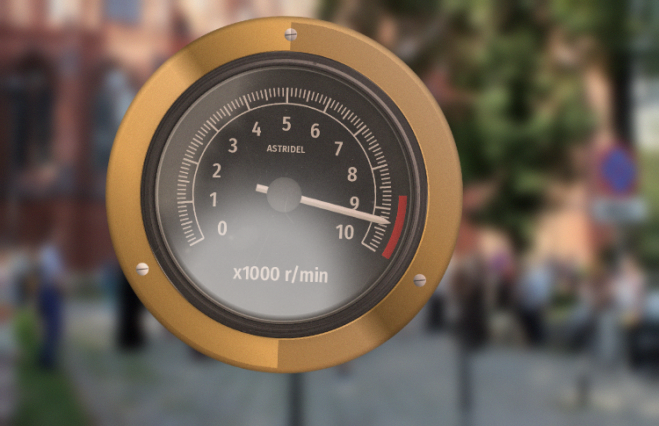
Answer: value=9300 unit=rpm
